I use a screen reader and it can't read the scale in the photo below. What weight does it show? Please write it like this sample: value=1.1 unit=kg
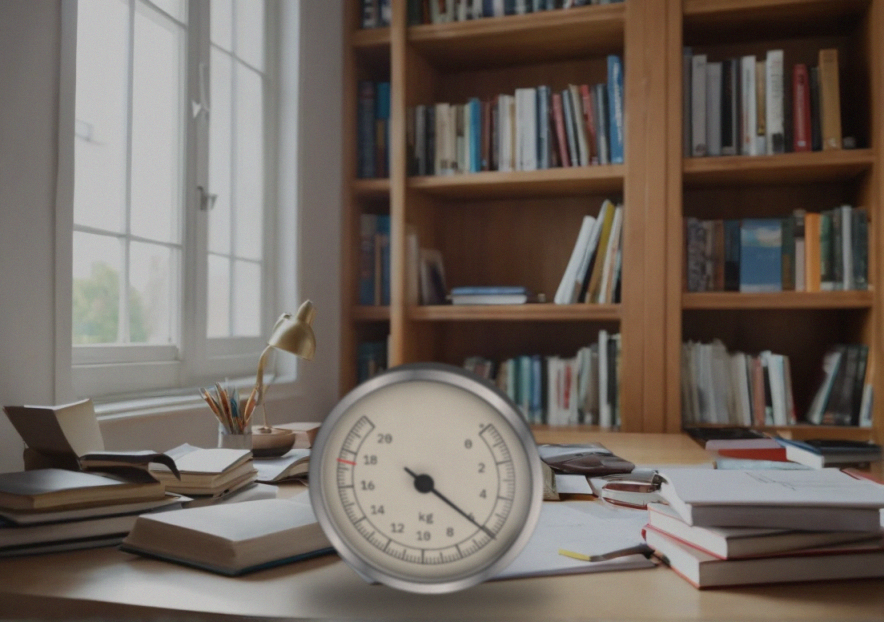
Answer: value=6 unit=kg
